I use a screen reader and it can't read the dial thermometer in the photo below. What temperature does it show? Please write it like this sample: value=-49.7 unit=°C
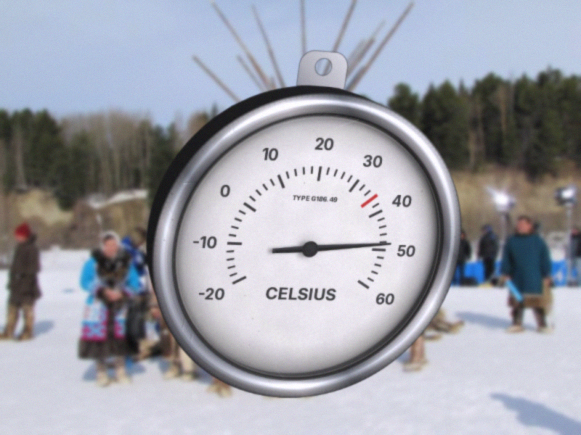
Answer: value=48 unit=°C
